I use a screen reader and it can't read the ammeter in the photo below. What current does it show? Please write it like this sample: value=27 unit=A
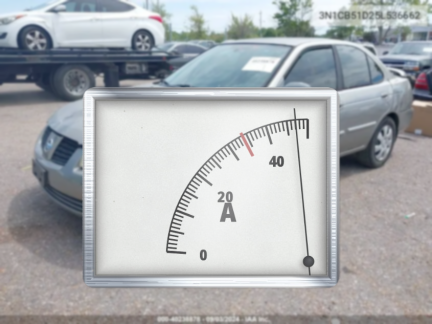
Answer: value=47 unit=A
